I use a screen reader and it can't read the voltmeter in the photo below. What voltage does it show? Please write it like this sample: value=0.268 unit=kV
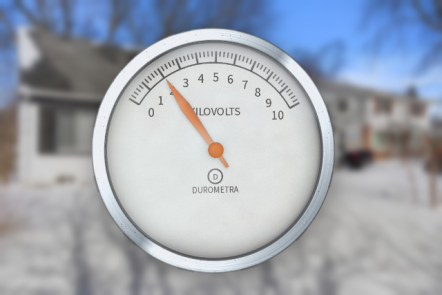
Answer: value=2 unit=kV
